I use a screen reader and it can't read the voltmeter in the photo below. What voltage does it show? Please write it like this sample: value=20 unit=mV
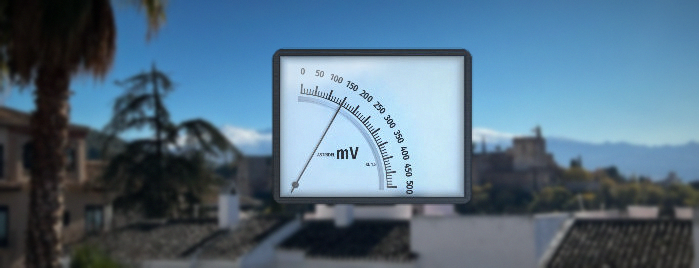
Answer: value=150 unit=mV
